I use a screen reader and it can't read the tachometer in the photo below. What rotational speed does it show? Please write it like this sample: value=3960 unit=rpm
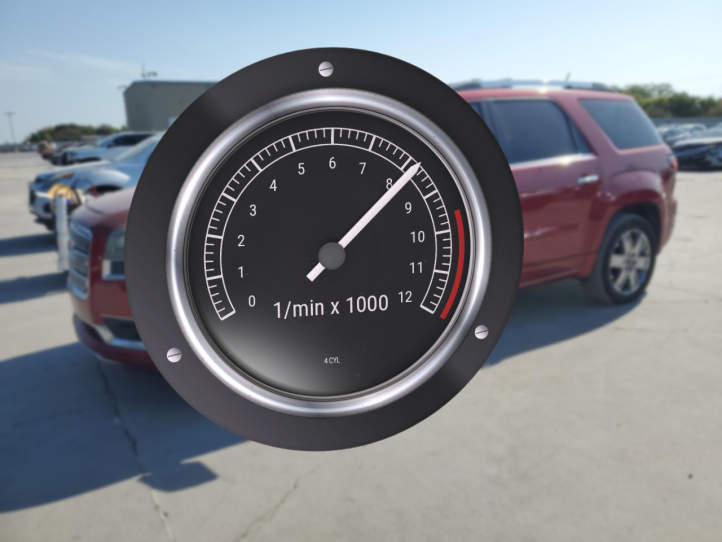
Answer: value=8200 unit=rpm
